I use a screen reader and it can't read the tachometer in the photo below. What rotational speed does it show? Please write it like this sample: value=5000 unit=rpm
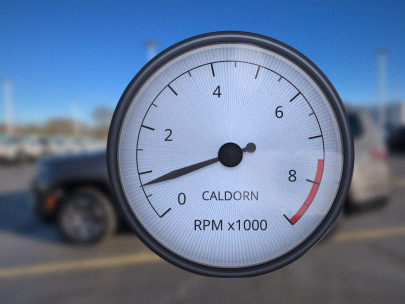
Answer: value=750 unit=rpm
